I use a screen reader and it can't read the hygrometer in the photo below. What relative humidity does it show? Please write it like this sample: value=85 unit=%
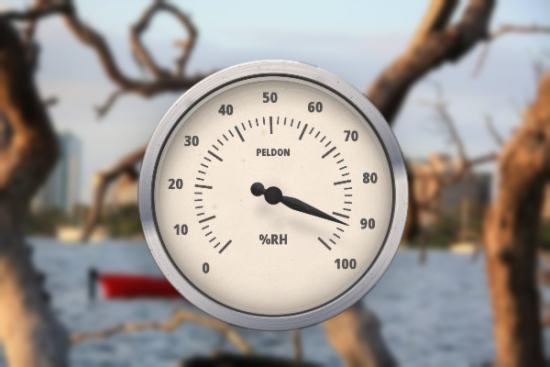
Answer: value=92 unit=%
